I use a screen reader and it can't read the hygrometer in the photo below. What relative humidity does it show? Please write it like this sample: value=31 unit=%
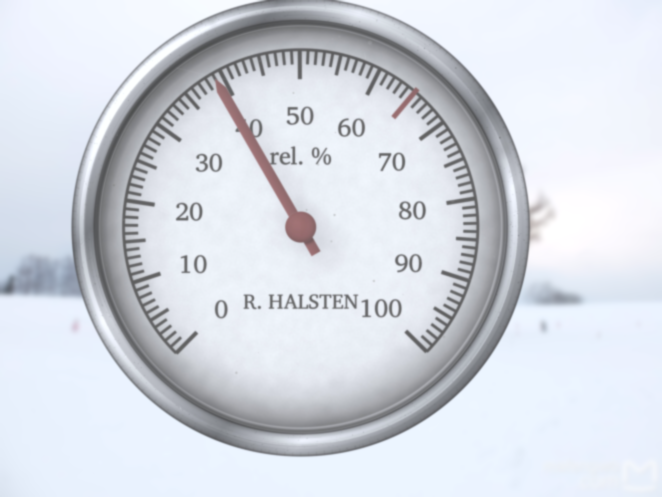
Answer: value=39 unit=%
